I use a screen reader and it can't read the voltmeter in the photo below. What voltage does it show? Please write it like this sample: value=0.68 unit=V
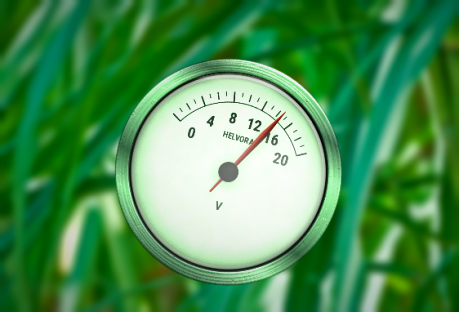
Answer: value=14.5 unit=V
